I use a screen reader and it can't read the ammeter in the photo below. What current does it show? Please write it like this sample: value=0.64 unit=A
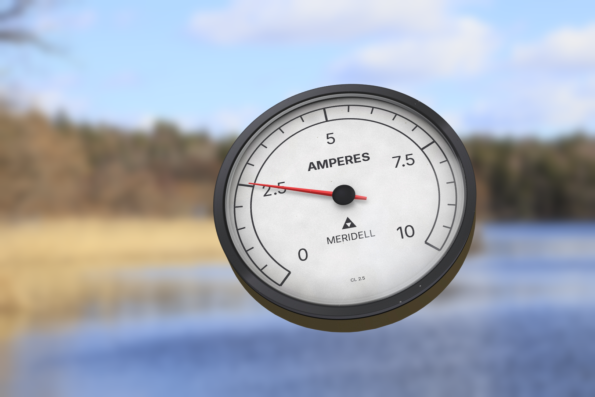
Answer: value=2.5 unit=A
